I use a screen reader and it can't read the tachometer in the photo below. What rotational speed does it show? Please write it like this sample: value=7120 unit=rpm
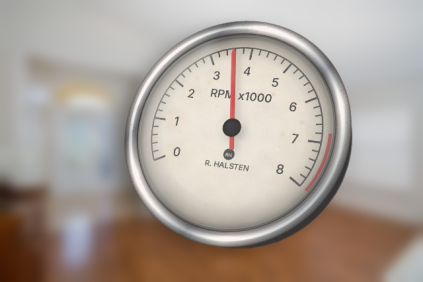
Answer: value=3600 unit=rpm
